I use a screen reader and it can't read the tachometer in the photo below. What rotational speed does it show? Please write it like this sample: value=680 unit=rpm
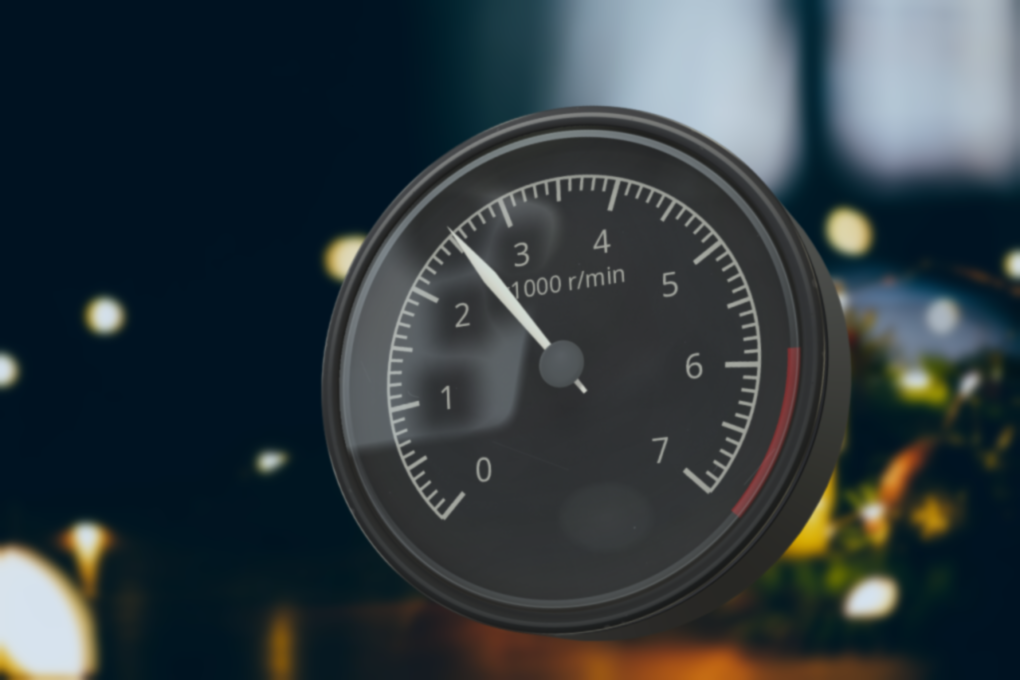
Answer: value=2550 unit=rpm
